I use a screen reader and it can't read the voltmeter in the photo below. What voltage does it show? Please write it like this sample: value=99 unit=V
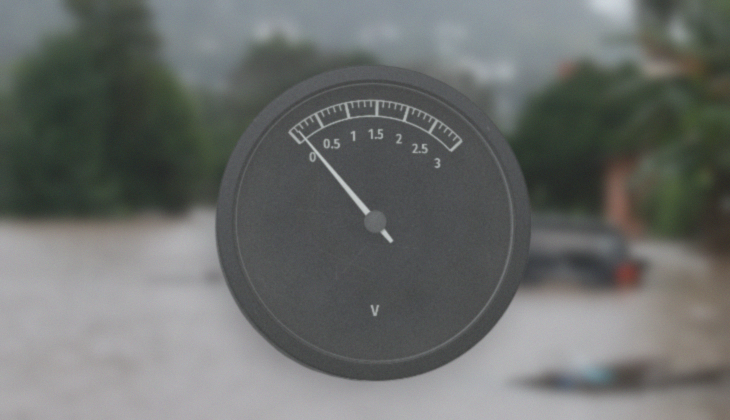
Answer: value=0.1 unit=V
